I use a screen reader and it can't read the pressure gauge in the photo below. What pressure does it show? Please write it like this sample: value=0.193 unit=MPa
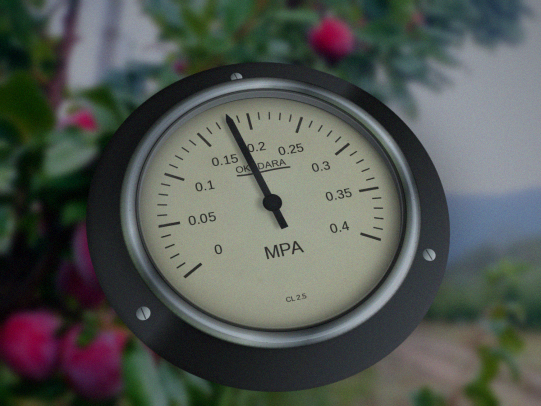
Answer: value=0.18 unit=MPa
